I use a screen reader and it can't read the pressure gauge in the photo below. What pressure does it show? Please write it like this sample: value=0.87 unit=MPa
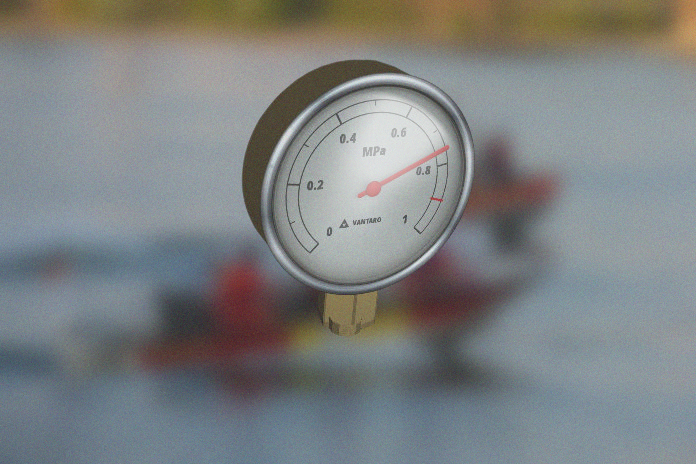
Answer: value=0.75 unit=MPa
